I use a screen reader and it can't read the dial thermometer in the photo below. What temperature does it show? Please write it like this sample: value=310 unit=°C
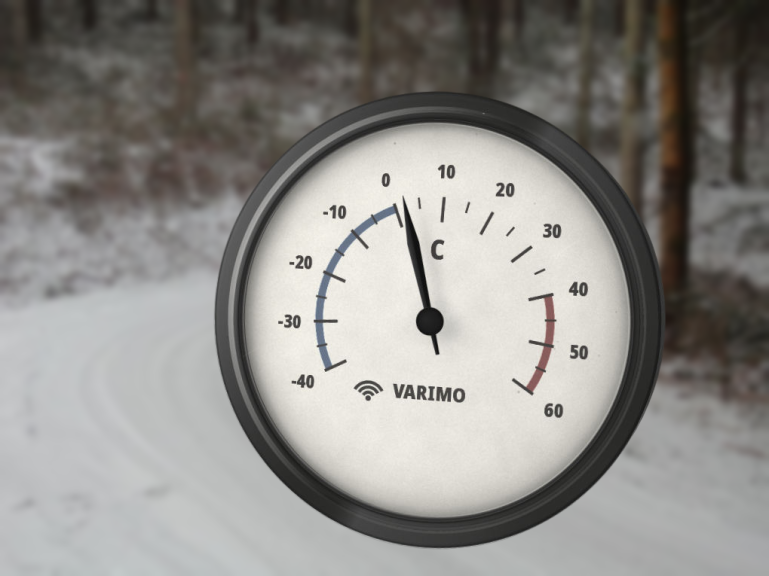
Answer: value=2.5 unit=°C
